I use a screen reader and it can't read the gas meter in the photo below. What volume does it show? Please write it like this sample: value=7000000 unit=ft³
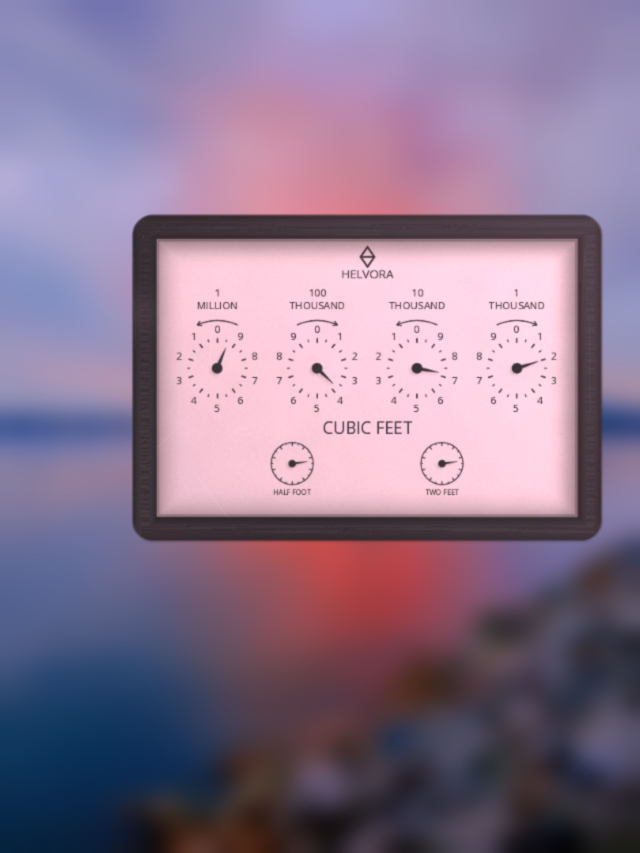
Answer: value=937200 unit=ft³
